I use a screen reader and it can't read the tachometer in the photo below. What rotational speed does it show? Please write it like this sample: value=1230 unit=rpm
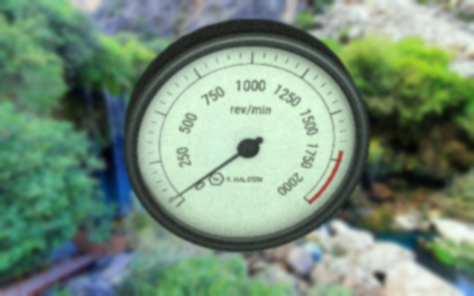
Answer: value=50 unit=rpm
